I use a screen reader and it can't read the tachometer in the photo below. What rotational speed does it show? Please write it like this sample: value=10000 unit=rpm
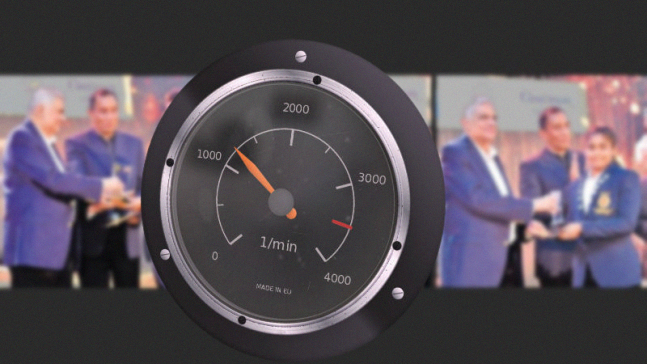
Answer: value=1250 unit=rpm
